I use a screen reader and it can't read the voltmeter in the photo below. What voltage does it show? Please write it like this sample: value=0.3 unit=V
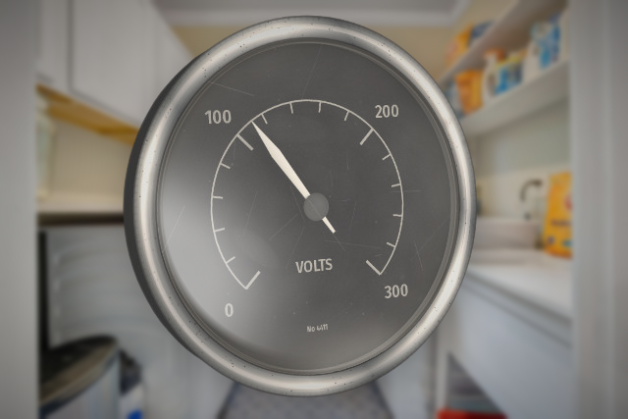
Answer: value=110 unit=V
